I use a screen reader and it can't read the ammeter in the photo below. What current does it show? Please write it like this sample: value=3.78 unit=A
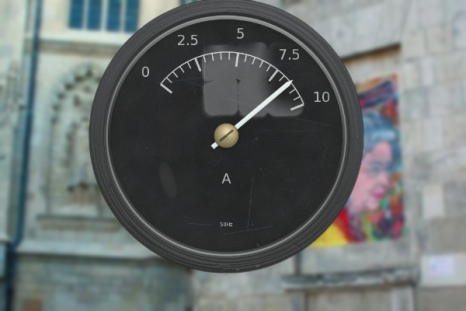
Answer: value=8.5 unit=A
